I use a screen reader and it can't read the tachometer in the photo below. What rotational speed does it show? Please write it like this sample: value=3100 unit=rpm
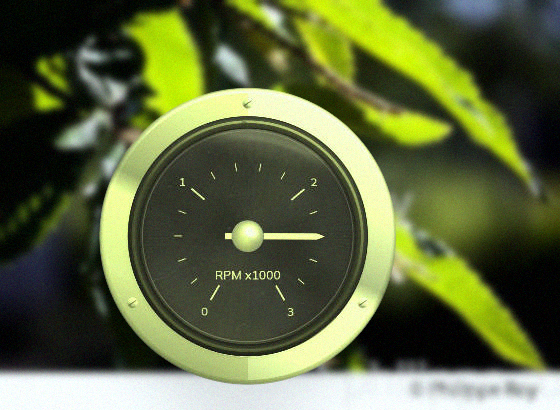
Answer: value=2400 unit=rpm
